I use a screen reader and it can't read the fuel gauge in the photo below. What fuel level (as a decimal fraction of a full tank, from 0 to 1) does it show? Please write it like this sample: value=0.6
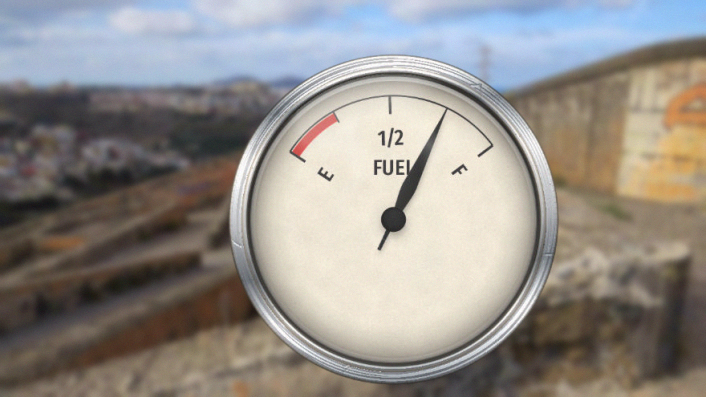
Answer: value=0.75
